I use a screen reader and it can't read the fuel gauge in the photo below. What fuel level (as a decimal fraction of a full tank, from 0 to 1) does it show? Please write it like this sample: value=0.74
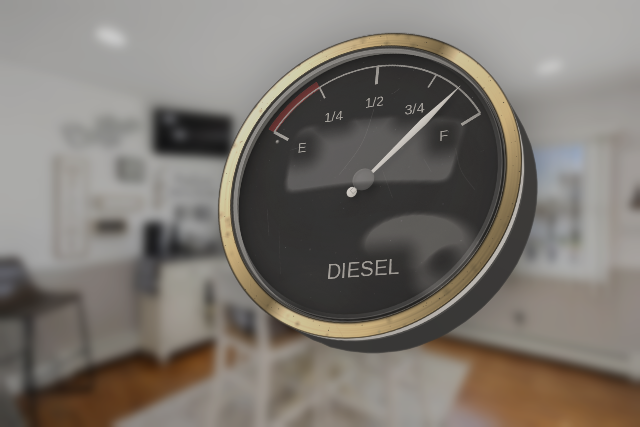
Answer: value=0.875
